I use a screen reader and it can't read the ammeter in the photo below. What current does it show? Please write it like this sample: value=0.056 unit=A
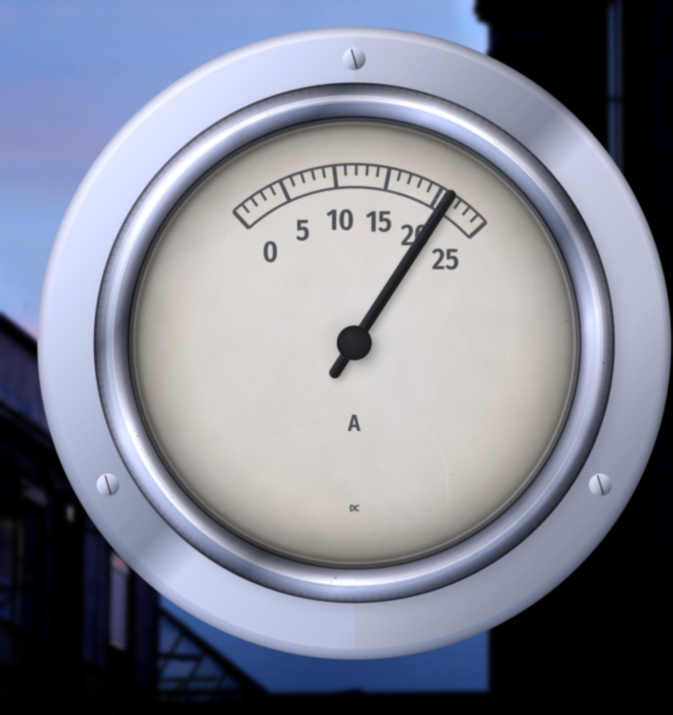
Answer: value=21 unit=A
